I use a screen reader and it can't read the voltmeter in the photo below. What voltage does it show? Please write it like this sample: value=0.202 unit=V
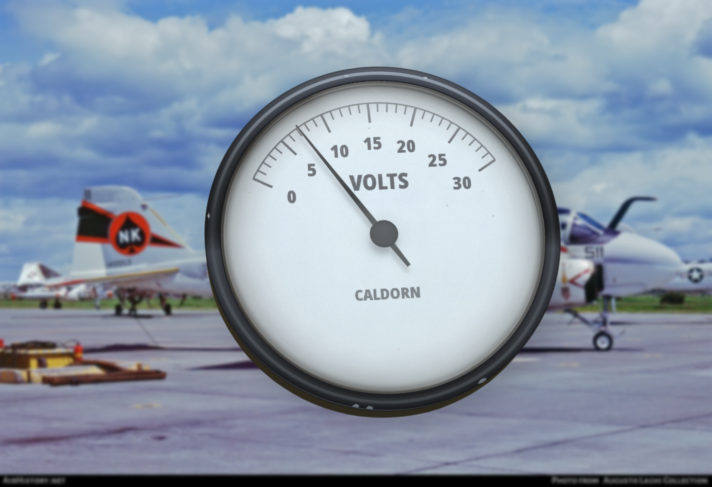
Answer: value=7 unit=V
